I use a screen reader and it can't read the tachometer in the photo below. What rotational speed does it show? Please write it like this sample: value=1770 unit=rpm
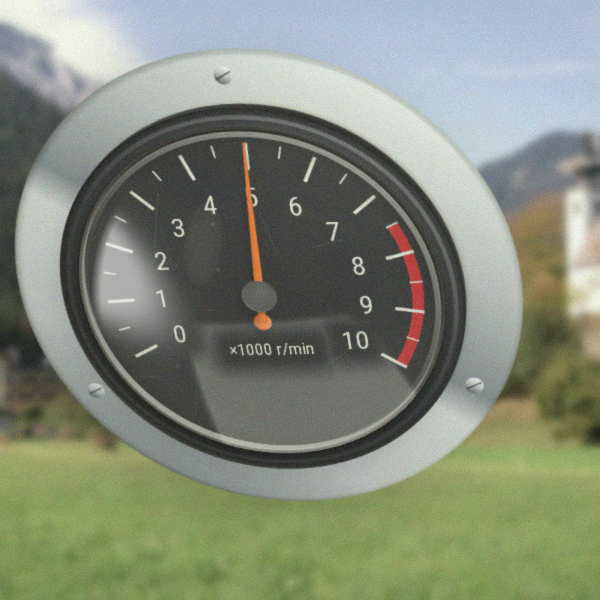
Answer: value=5000 unit=rpm
